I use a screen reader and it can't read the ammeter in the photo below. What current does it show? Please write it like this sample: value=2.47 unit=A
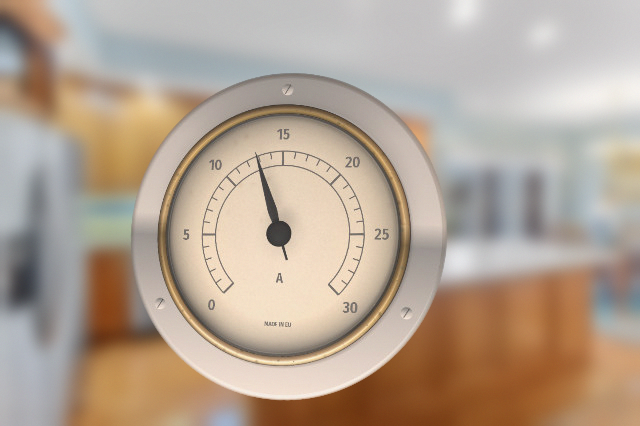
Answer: value=13 unit=A
